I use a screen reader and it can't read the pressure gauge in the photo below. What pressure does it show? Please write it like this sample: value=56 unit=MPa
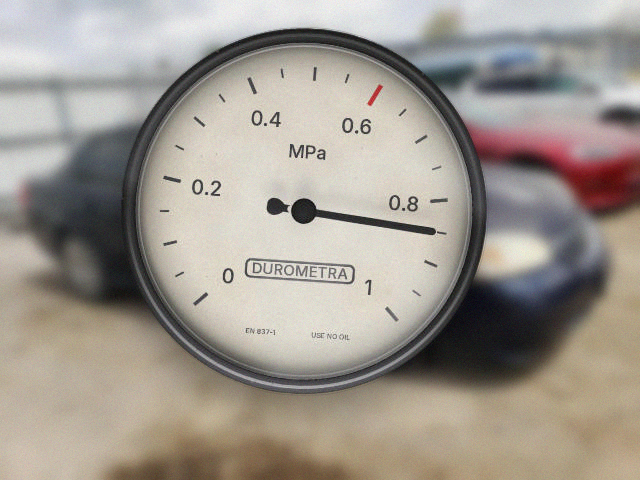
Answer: value=0.85 unit=MPa
